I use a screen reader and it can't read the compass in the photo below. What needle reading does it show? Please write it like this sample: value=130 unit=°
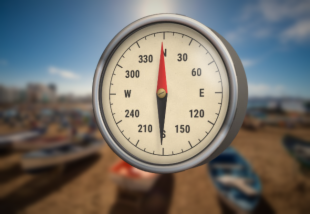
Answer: value=0 unit=°
